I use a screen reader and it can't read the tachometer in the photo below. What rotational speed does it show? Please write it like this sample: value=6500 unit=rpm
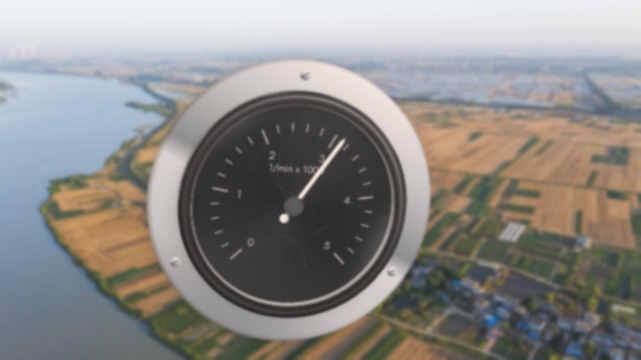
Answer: value=3100 unit=rpm
